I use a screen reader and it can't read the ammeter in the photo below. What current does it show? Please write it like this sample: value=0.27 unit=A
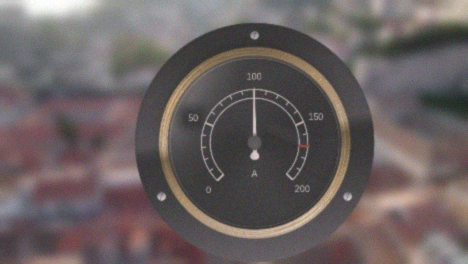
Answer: value=100 unit=A
